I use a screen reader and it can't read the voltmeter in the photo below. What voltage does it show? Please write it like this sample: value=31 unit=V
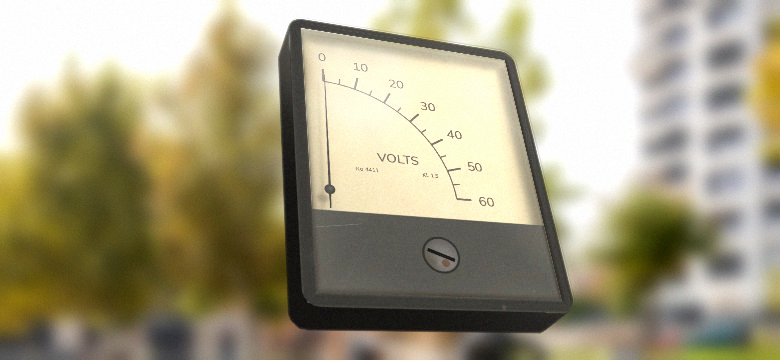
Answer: value=0 unit=V
